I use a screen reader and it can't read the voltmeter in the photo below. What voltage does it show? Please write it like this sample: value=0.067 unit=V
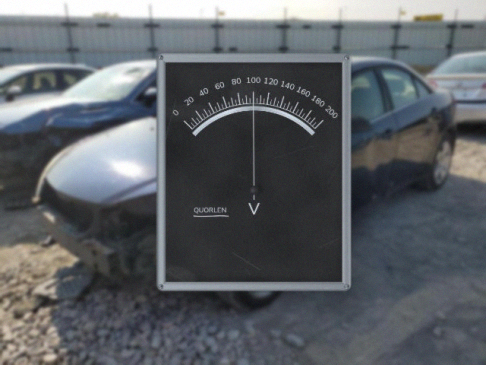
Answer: value=100 unit=V
